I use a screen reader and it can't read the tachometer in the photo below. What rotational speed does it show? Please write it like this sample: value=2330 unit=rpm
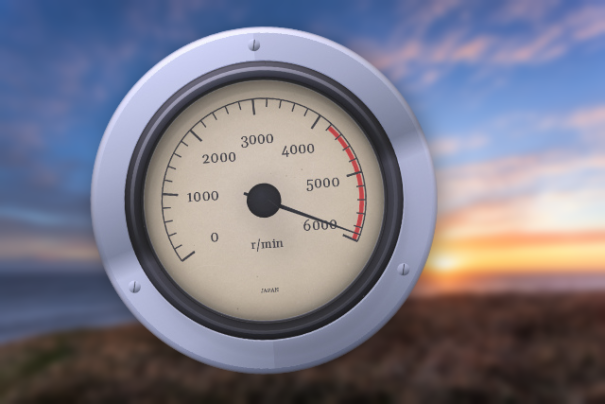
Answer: value=5900 unit=rpm
